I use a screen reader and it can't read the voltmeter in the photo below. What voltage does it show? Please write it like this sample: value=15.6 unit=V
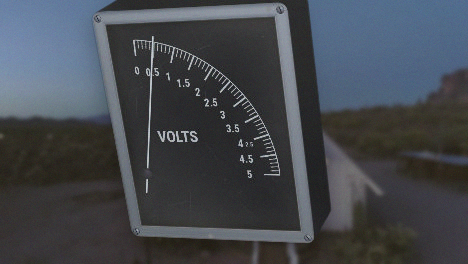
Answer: value=0.5 unit=V
